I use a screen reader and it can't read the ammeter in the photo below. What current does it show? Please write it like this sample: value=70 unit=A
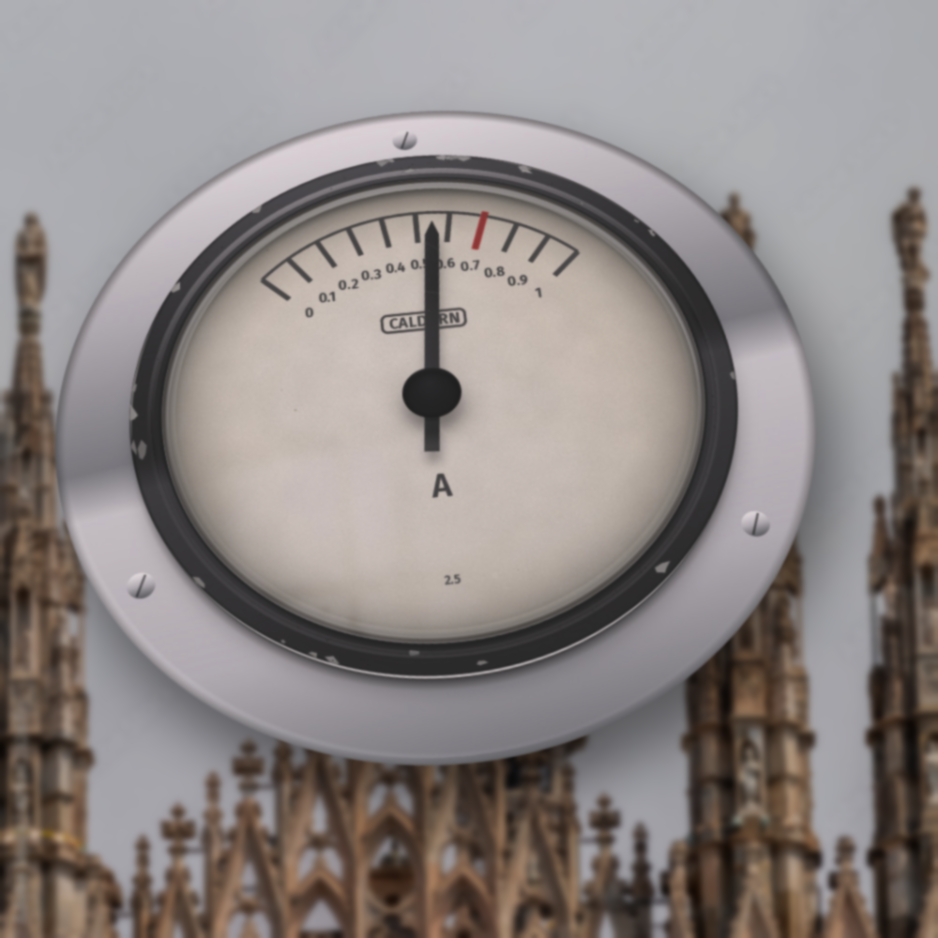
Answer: value=0.55 unit=A
